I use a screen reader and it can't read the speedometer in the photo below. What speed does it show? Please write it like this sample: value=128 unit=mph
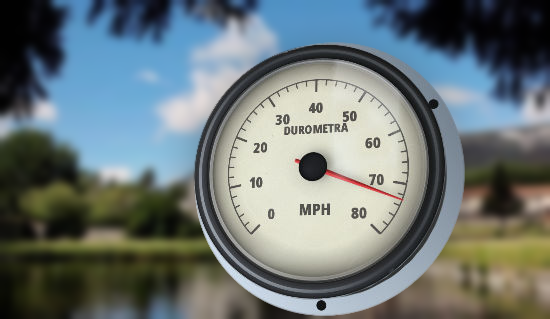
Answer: value=73 unit=mph
